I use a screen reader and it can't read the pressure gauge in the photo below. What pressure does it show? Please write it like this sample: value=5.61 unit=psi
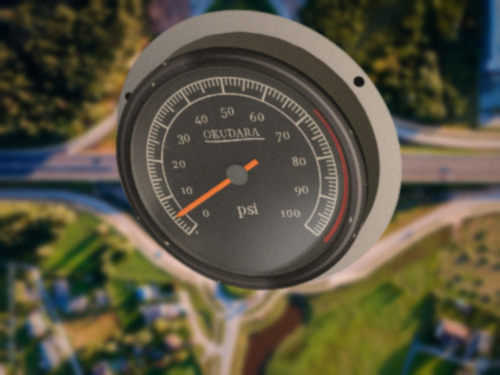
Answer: value=5 unit=psi
